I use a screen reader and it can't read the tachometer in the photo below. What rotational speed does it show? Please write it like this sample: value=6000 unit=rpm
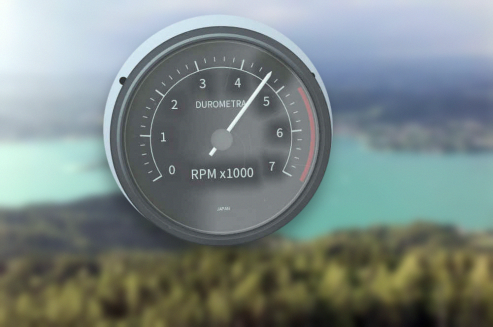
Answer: value=4600 unit=rpm
